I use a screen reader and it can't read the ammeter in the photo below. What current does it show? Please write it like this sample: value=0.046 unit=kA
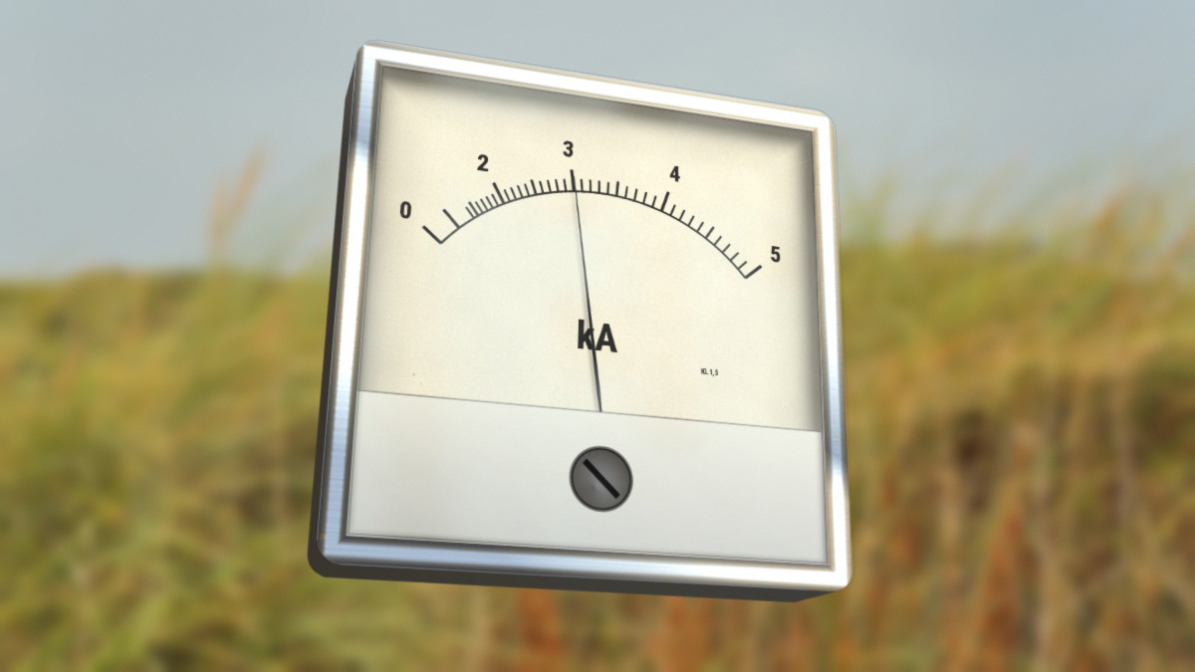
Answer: value=3 unit=kA
